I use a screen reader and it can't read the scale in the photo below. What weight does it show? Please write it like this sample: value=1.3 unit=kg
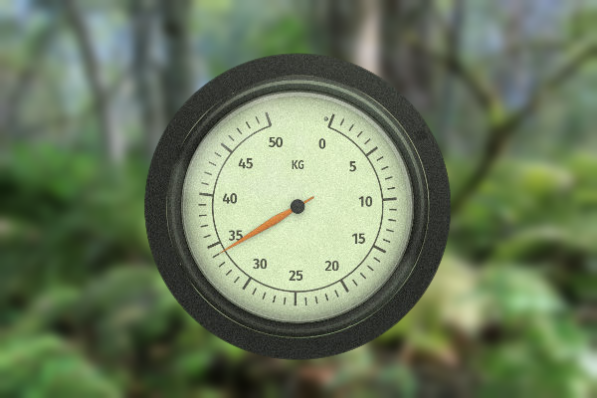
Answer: value=34 unit=kg
